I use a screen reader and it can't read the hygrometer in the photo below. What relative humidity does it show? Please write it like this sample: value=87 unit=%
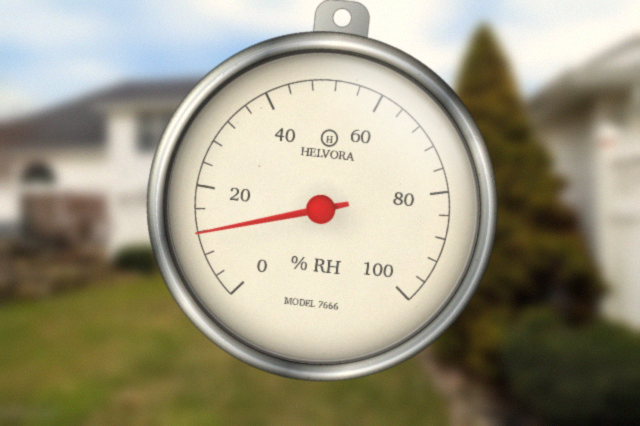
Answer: value=12 unit=%
